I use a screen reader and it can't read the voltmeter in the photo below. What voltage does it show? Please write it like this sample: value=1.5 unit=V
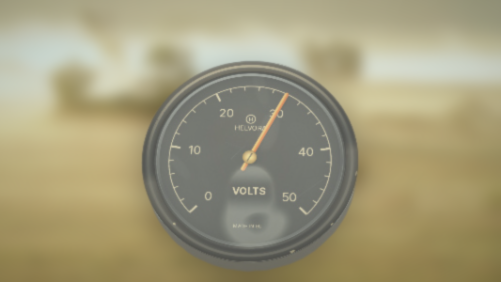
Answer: value=30 unit=V
